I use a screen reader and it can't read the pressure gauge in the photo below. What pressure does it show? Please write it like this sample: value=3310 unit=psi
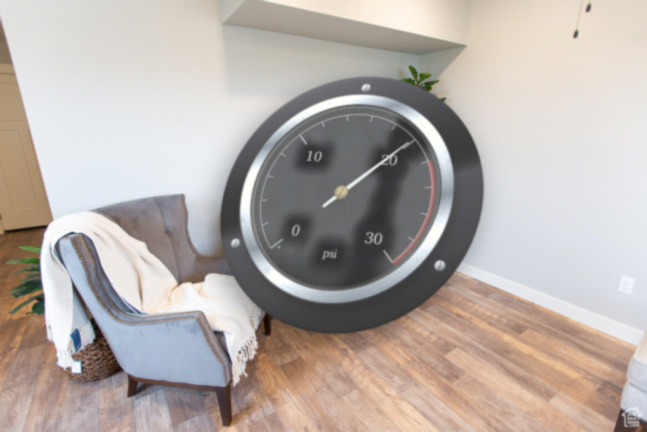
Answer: value=20 unit=psi
